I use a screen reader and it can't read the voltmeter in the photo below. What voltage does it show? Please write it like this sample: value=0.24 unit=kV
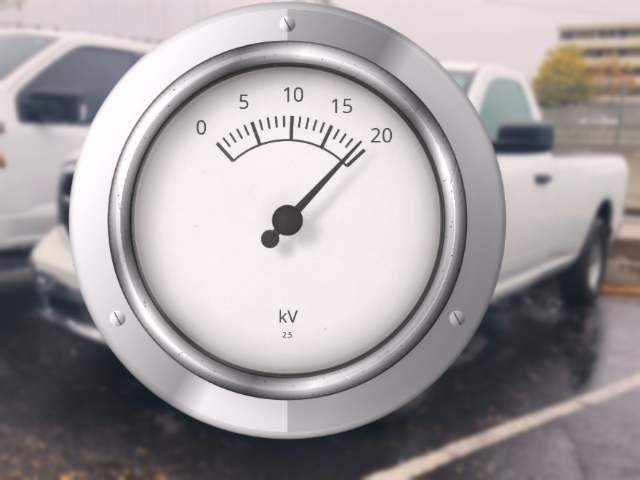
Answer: value=19 unit=kV
